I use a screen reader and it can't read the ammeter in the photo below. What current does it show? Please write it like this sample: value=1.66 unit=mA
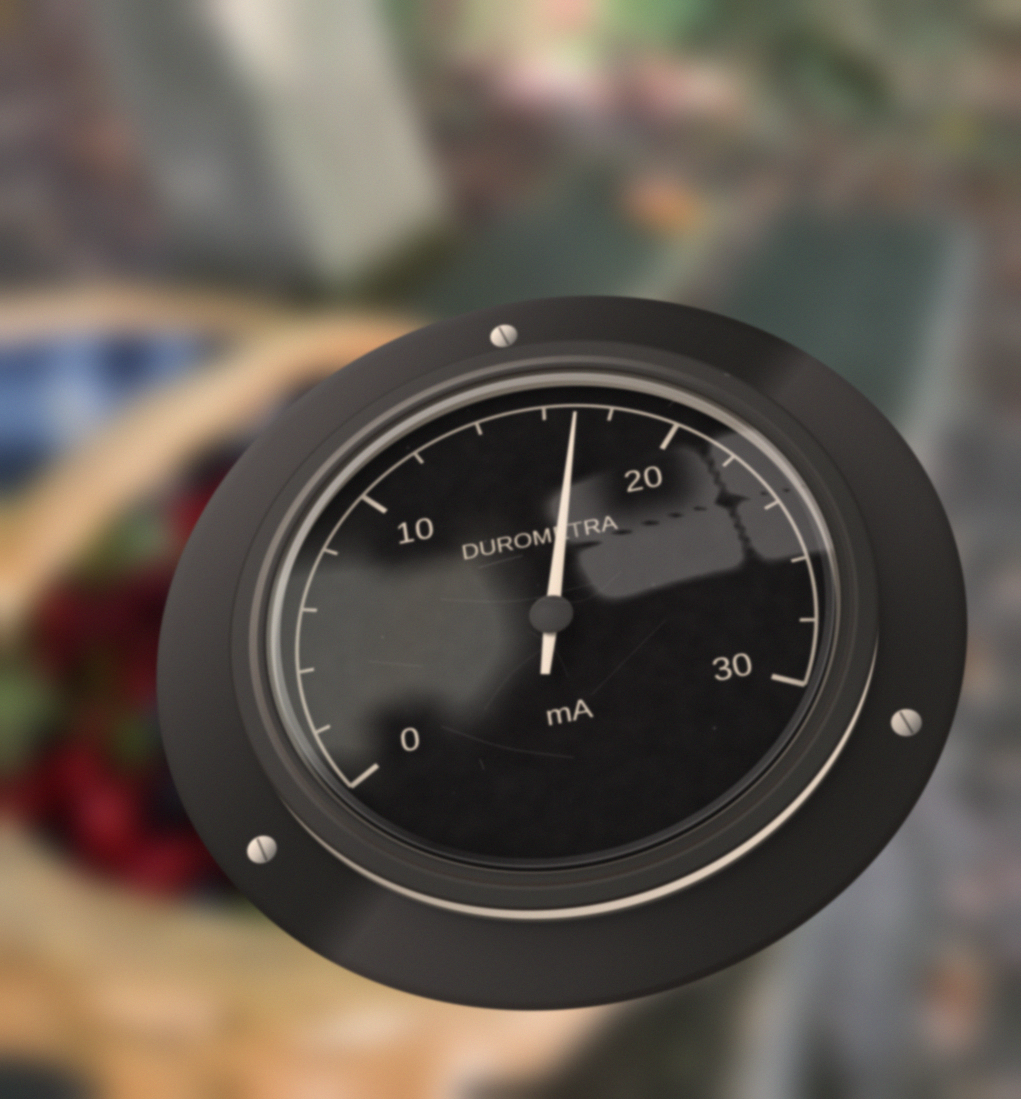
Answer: value=17 unit=mA
